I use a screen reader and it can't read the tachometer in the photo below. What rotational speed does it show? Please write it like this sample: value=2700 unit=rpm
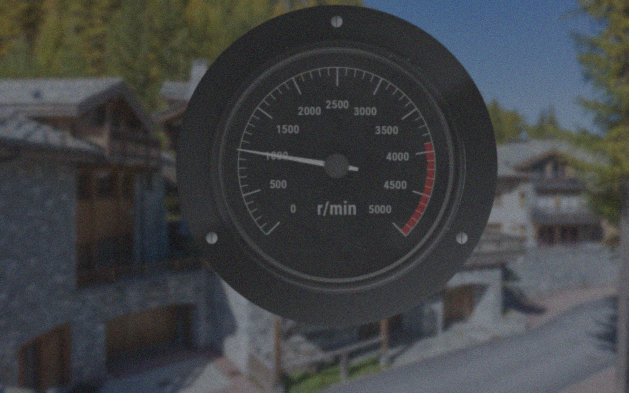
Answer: value=1000 unit=rpm
